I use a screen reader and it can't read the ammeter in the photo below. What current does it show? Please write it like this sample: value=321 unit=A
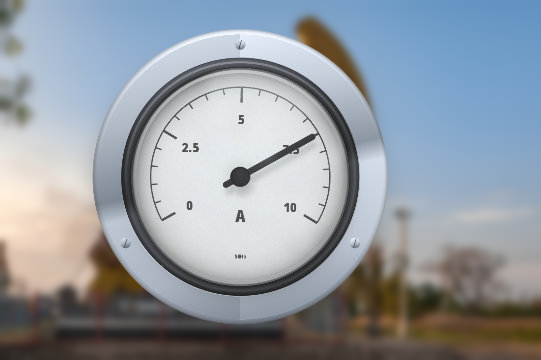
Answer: value=7.5 unit=A
